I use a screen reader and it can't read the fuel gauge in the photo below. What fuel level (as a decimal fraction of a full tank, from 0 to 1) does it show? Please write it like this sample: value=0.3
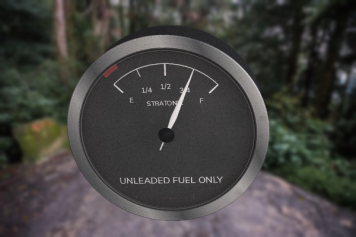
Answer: value=0.75
